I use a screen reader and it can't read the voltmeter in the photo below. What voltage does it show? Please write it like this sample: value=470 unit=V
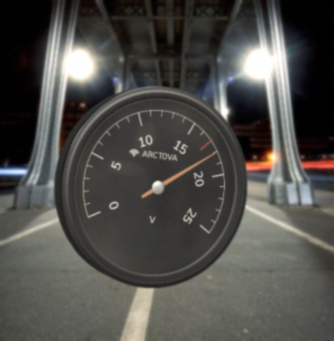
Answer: value=18 unit=V
